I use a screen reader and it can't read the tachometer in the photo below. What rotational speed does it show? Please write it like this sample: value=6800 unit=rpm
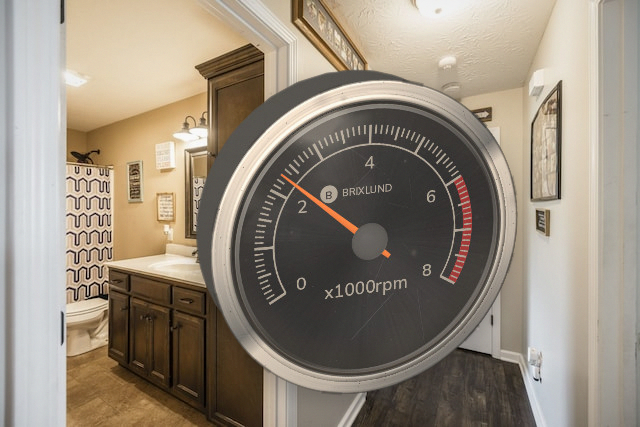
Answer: value=2300 unit=rpm
